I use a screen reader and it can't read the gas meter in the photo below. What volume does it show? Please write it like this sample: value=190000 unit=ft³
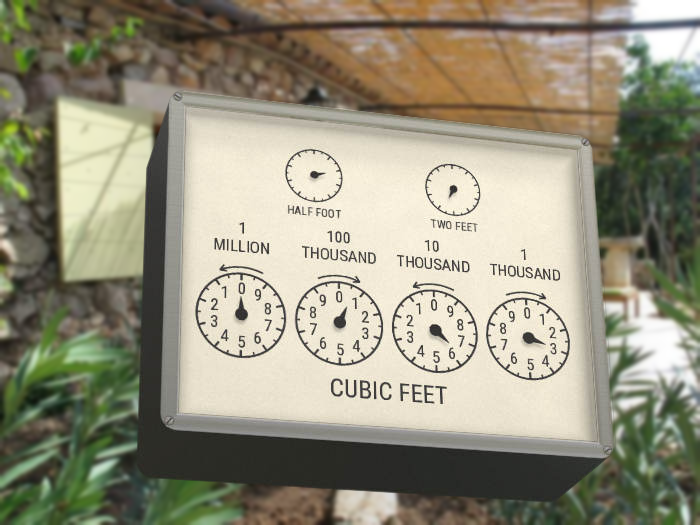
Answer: value=6300 unit=ft³
